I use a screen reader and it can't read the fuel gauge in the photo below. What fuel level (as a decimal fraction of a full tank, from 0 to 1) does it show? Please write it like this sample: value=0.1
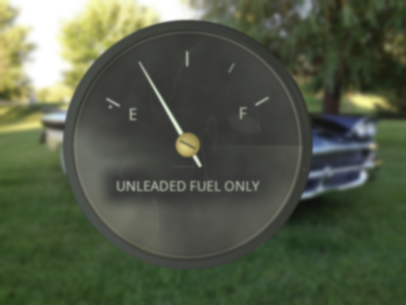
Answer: value=0.25
